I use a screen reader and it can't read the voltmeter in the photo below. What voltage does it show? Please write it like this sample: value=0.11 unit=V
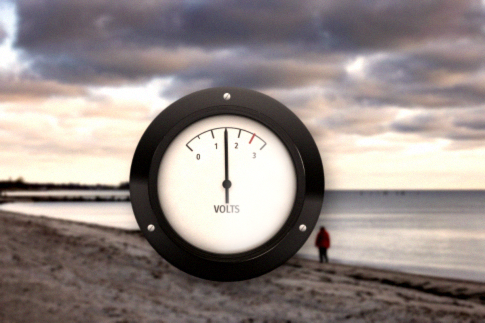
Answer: value=1.5 unit=V
